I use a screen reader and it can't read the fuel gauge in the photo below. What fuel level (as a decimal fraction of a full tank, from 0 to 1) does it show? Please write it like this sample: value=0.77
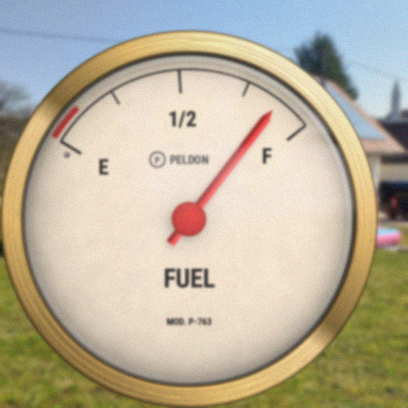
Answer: value=0.875
